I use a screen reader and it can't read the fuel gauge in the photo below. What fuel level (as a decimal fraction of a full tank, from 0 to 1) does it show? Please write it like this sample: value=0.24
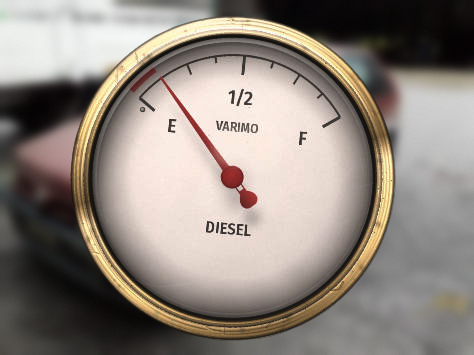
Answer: value=0.125
